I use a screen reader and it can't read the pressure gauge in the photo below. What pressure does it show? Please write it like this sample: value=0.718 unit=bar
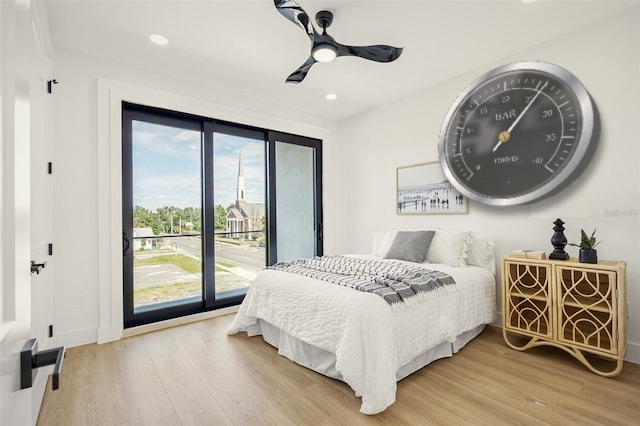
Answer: value=26 unit=bar
